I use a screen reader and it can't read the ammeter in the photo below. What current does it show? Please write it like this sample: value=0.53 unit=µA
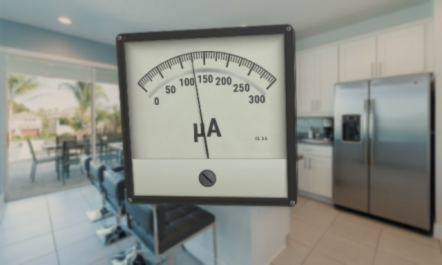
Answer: value=125 unit=µA
